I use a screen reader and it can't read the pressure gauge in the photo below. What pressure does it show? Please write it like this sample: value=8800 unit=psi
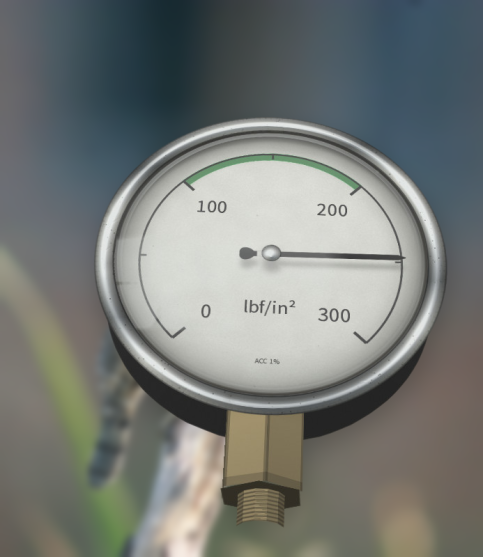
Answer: value=250 unit=psi
